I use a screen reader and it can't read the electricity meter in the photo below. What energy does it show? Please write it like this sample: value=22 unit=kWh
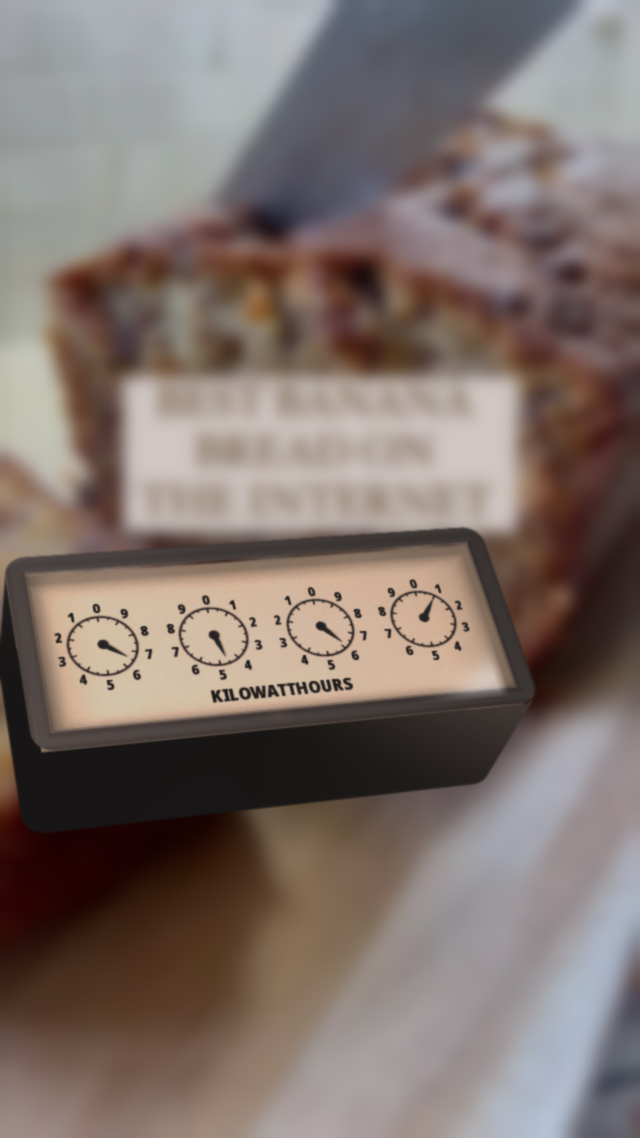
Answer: value=6461 unit=kWh
